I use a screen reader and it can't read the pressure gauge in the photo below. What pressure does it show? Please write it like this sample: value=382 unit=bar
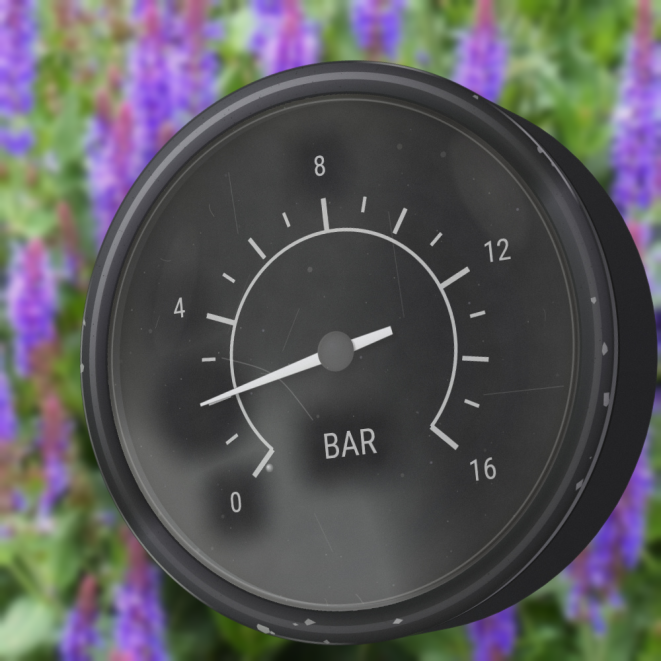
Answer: value=2 unit=bar
